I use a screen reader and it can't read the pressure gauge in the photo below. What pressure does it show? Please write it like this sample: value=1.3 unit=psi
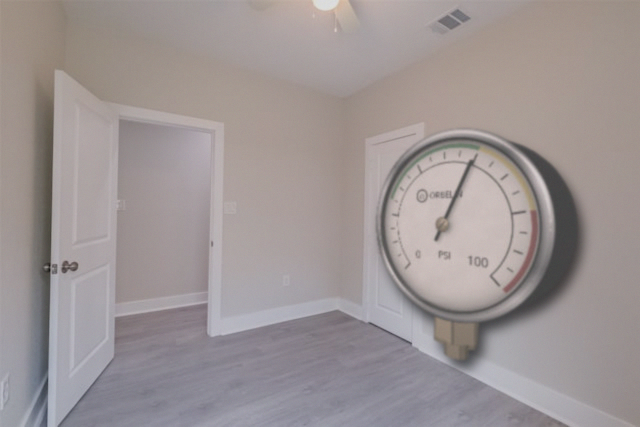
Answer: value=60 unit=psi
